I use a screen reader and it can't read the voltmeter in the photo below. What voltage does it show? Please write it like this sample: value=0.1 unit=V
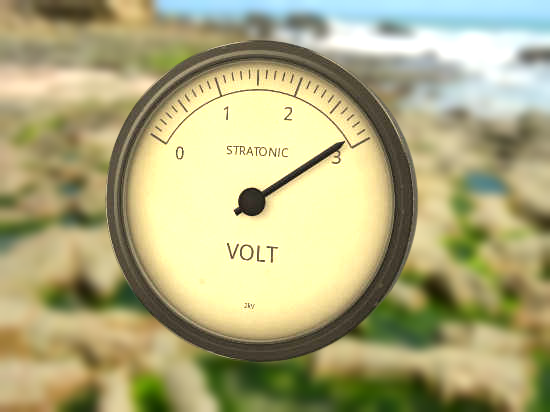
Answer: value=2.9 unit=V
